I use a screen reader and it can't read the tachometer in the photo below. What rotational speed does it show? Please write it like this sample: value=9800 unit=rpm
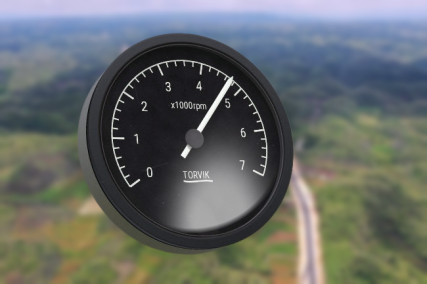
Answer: value=4700 unit=rpm
